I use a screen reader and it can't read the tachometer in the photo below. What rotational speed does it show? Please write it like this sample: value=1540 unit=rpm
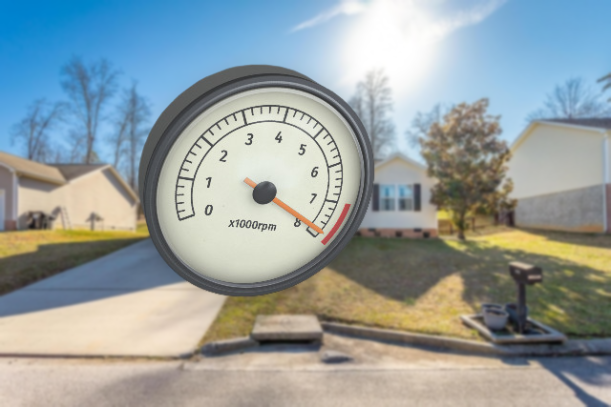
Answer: value=7800 unit=rpm
